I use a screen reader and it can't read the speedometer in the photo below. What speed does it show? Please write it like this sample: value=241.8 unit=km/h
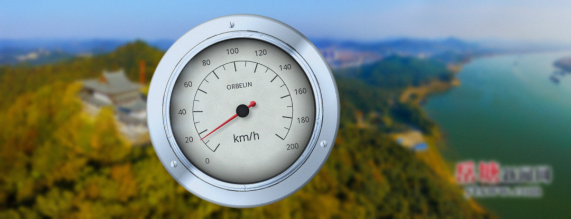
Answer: value=15 unit=km/h
